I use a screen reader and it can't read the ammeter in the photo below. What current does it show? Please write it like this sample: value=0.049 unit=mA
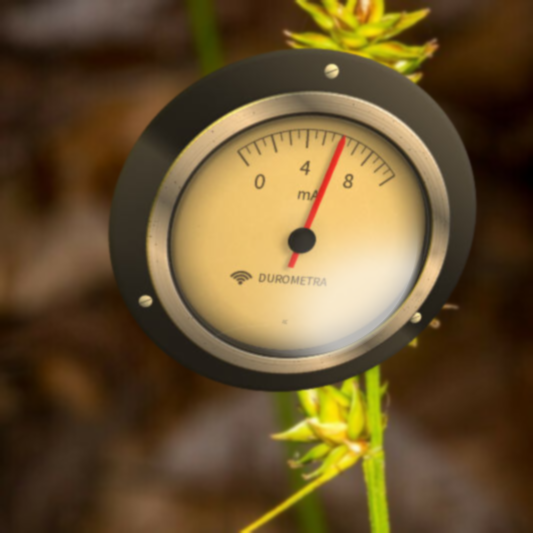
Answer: value=6 unit=mA
